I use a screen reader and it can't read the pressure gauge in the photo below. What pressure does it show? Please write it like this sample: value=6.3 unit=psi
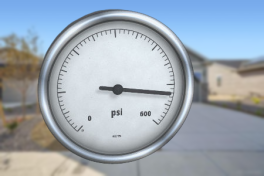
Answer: value=520 unit=psi
